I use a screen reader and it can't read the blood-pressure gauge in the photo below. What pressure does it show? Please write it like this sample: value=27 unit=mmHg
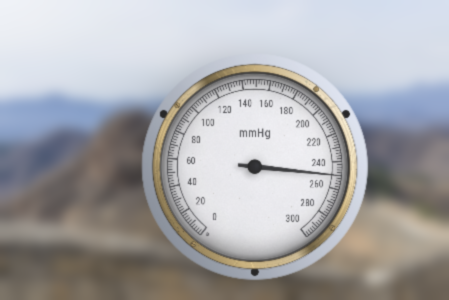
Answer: value=250 unit=mmHg
